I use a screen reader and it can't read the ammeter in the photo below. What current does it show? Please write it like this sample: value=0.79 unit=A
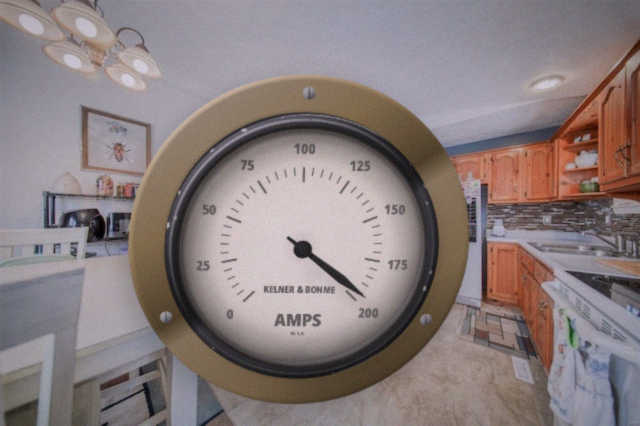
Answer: value=195 unit=A
